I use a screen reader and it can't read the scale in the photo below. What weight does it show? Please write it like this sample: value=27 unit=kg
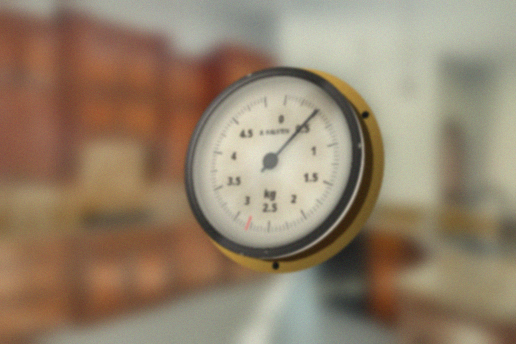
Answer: value=0.5 unit=kg
